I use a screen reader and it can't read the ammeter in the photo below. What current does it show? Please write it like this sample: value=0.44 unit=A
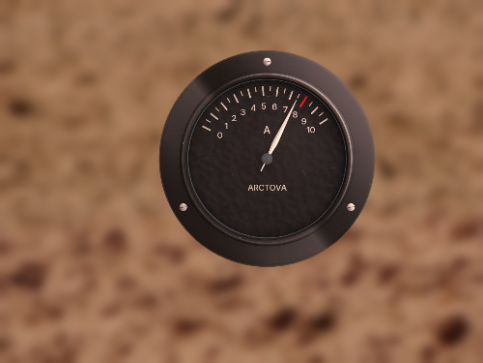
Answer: value=7.5 unit=A
